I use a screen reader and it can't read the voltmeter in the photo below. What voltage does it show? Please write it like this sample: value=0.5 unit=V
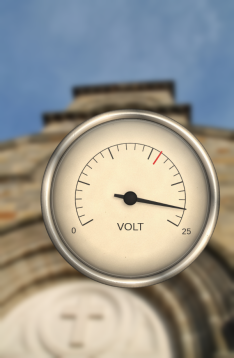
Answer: value=23 unit=V
